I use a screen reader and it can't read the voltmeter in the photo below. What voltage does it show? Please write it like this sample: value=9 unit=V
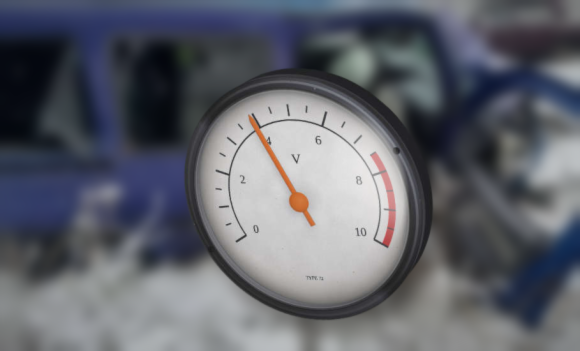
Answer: value=4 unit=V
